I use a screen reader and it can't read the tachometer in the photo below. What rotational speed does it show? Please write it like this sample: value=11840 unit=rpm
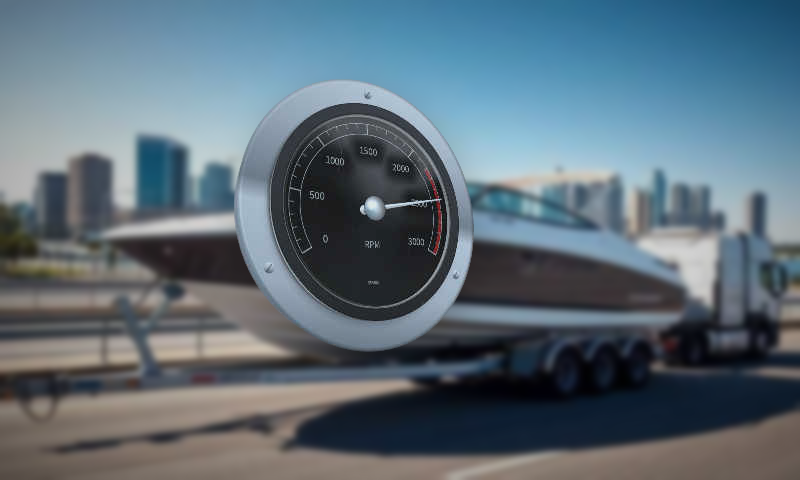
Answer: value=2500 unit=rpm
